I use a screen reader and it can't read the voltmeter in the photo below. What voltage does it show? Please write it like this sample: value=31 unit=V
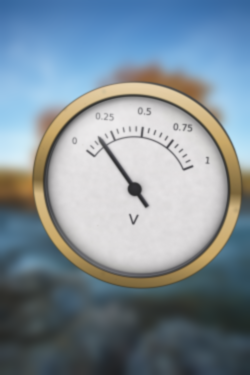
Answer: value=0.15 unit=V
